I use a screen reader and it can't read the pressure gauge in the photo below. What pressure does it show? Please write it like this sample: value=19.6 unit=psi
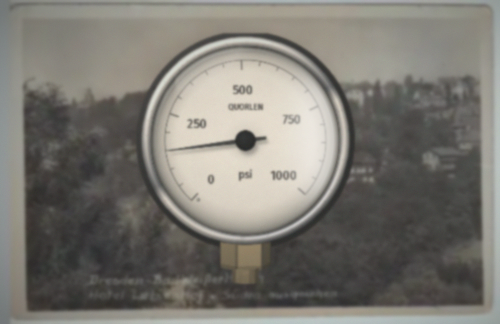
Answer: value=150 unit=psi
